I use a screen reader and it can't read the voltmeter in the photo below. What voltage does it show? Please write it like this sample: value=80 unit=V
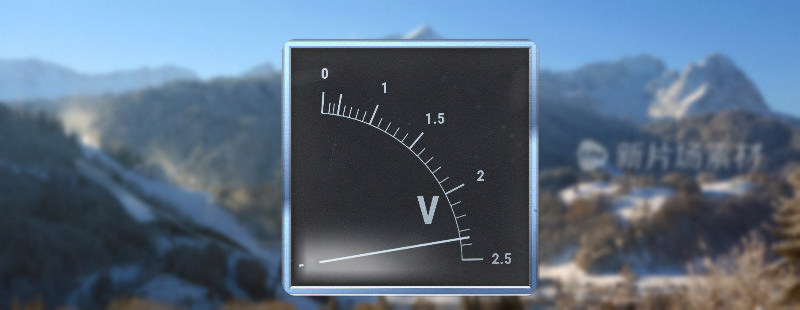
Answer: value=2.35 unit=V
